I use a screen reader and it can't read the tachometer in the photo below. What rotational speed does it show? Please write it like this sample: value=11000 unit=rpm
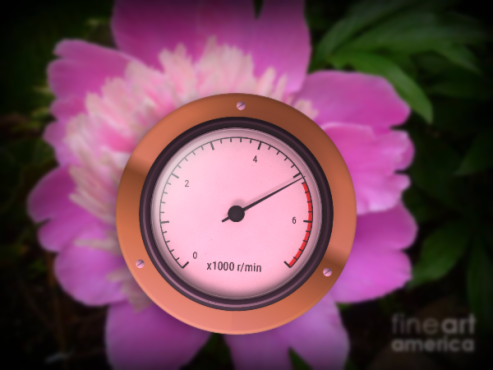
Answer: value=5100 unit=rpm
